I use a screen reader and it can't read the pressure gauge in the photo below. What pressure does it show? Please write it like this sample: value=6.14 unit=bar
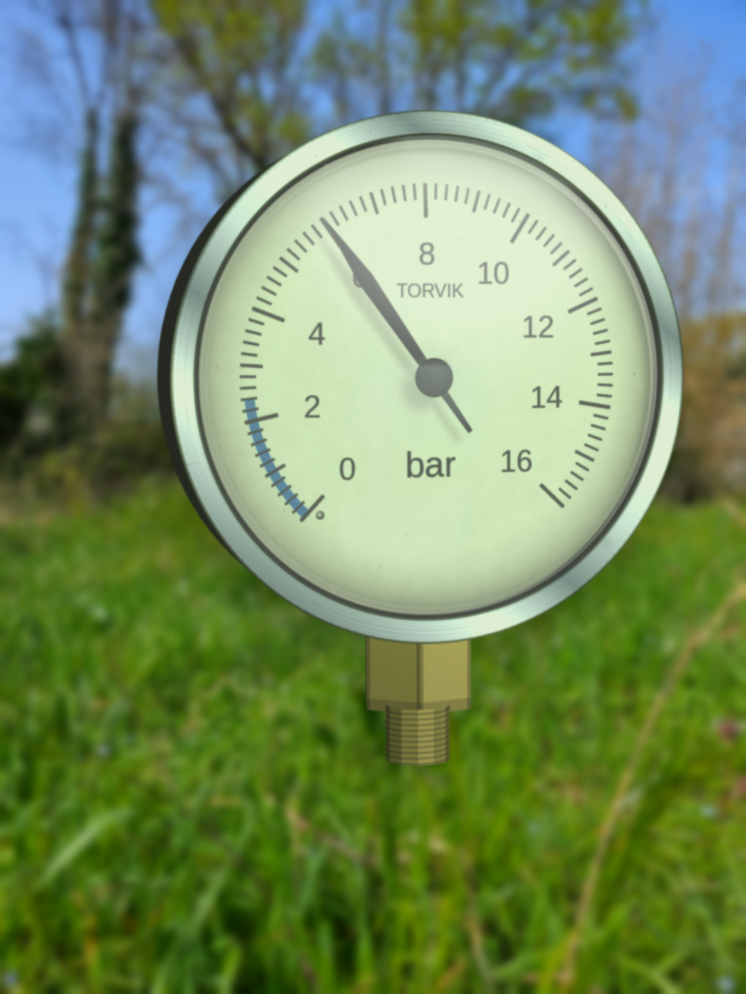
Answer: value=6 unit=bar
